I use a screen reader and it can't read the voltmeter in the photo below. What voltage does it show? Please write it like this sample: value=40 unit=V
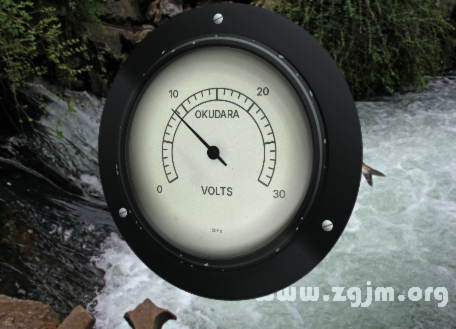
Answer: value=9 unit=V
